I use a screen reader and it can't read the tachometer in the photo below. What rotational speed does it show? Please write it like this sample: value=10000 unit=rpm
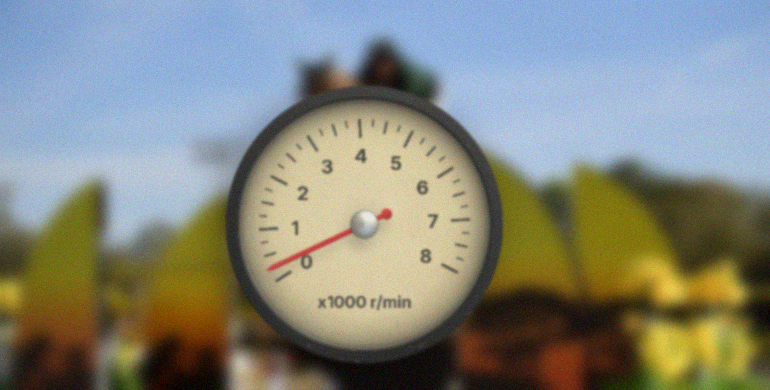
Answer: value=250 unit=rpm
